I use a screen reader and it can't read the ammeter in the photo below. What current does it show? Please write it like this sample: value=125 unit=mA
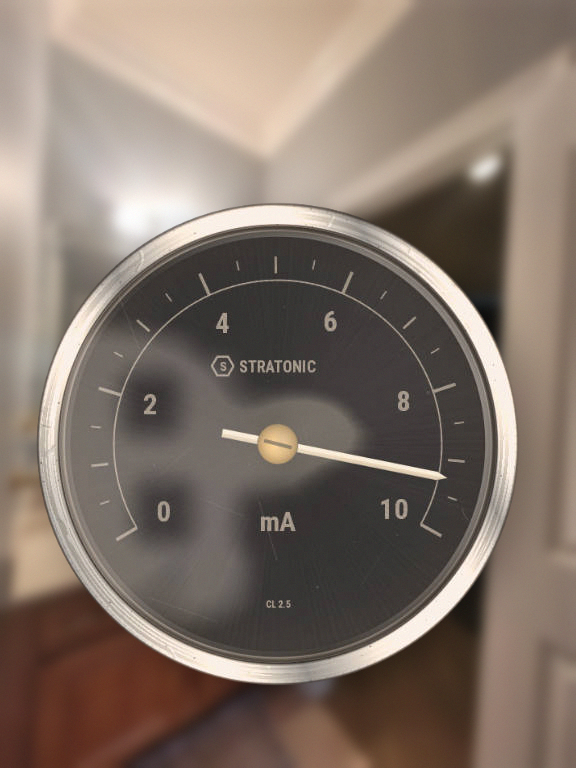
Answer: value=9.25 unit=mA
